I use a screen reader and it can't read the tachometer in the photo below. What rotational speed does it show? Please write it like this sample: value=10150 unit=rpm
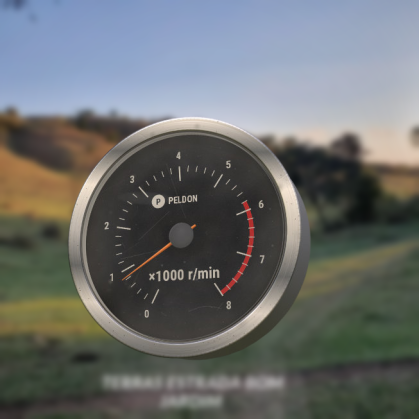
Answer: value=800 unit=rpm
